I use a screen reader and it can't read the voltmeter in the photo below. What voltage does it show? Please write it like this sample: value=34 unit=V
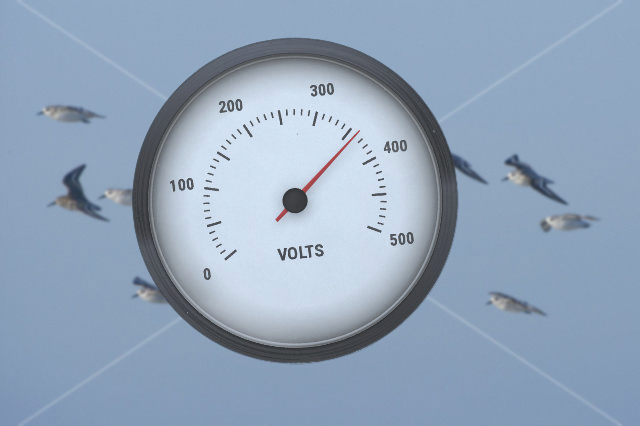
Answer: value=360 unit=V
